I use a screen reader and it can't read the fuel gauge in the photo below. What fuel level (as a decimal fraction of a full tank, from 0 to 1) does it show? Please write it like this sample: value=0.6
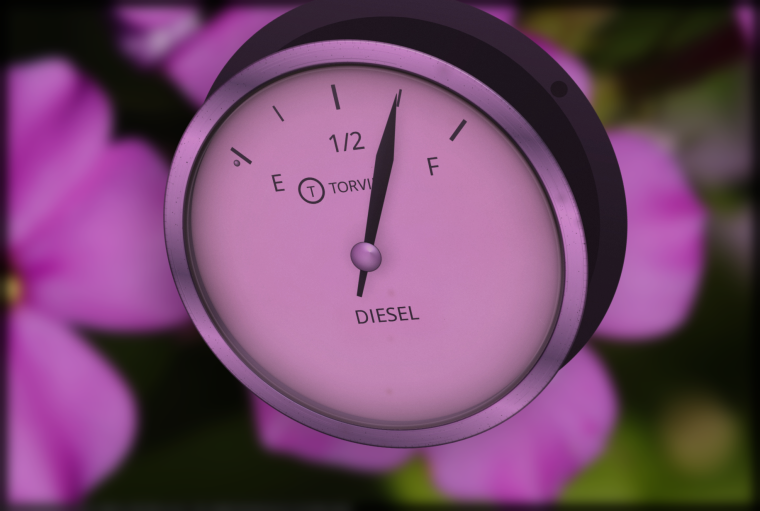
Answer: value=0.75
